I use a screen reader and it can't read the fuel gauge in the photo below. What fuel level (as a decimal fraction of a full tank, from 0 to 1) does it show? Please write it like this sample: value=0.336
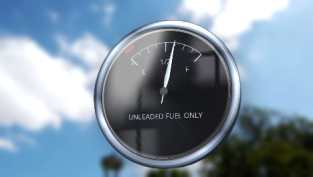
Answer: value=0.625
